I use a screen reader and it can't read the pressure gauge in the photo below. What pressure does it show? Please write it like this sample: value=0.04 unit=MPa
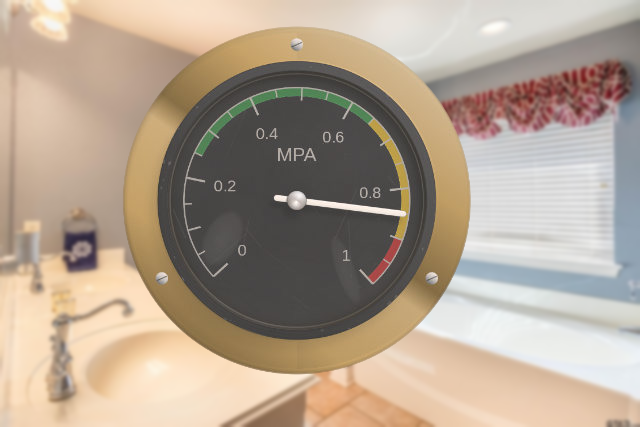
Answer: value=0.85 unit=MPa
